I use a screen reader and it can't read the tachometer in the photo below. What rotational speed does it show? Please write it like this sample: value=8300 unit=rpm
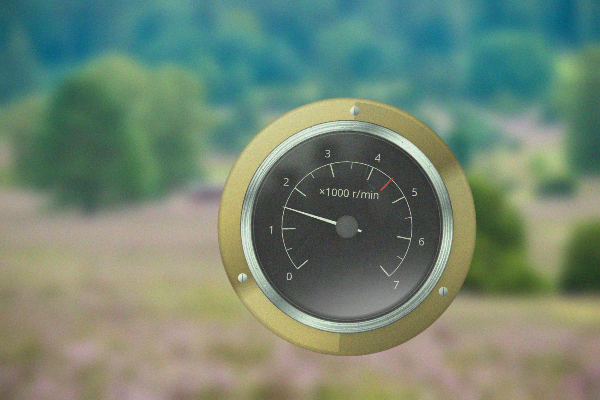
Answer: value=1500 unit=rpm
